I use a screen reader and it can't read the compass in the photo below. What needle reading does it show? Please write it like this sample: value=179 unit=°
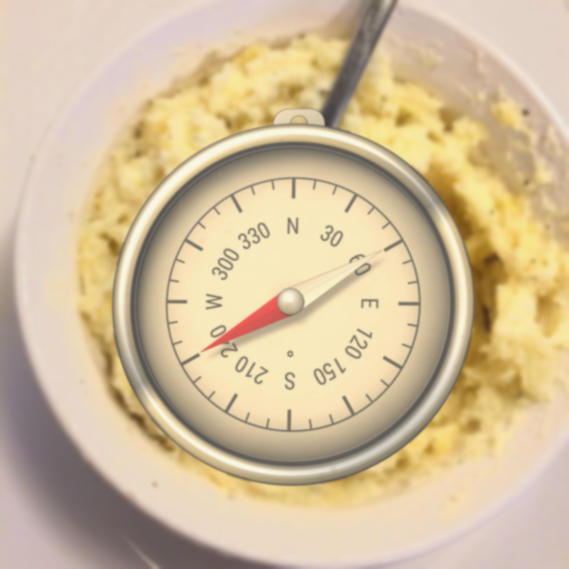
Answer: value=240 unit=°
